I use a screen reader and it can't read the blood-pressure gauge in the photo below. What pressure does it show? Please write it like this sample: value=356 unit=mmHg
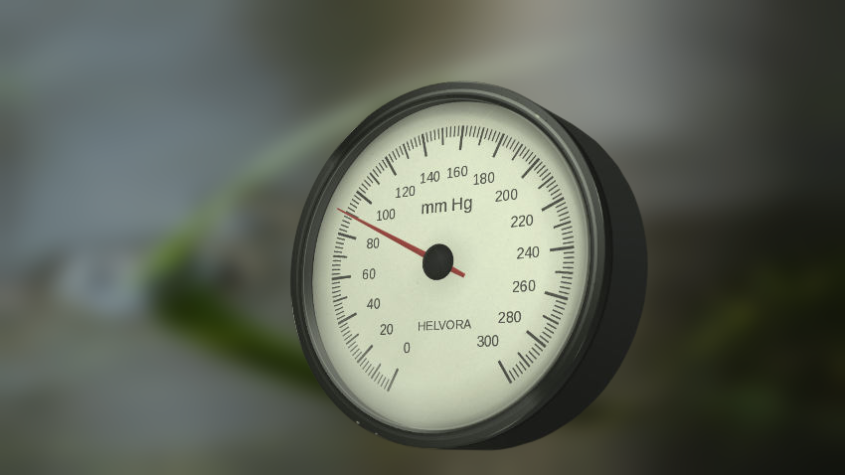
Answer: value=90 unit=mmHg
